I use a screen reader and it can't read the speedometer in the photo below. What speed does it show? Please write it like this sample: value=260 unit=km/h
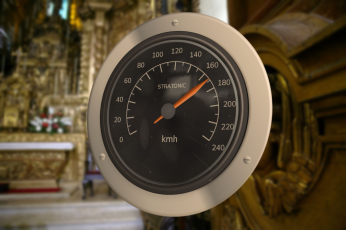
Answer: value=170 unit=km/h
